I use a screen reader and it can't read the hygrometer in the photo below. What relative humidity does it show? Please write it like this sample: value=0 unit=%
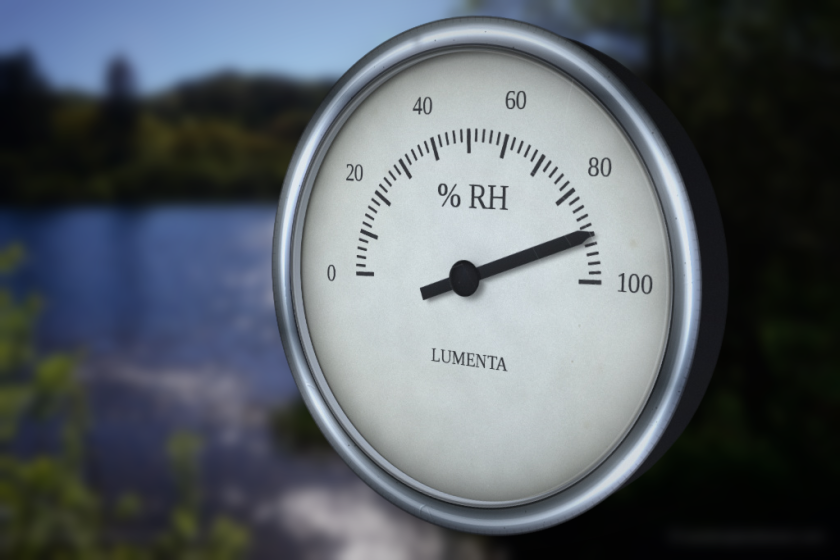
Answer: value=90 unit=%
